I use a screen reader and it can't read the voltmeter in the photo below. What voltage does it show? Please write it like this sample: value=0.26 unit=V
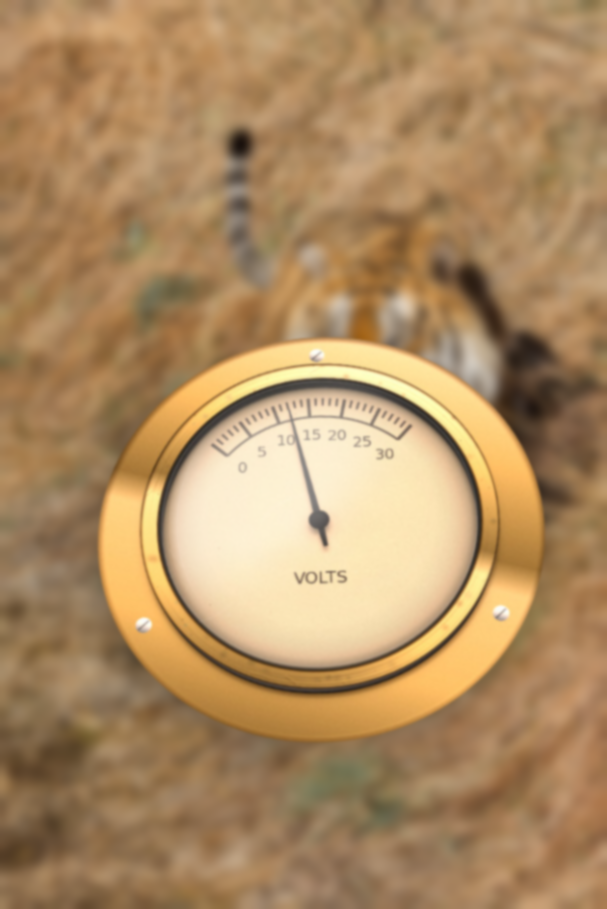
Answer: value=12 unit=V
